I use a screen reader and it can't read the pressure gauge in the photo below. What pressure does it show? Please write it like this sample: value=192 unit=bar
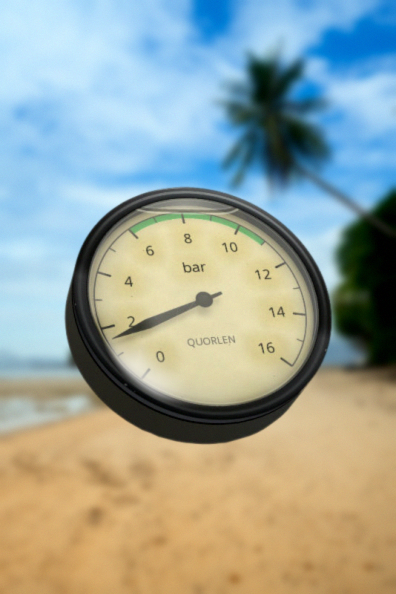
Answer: value=1.5 unit=bar
